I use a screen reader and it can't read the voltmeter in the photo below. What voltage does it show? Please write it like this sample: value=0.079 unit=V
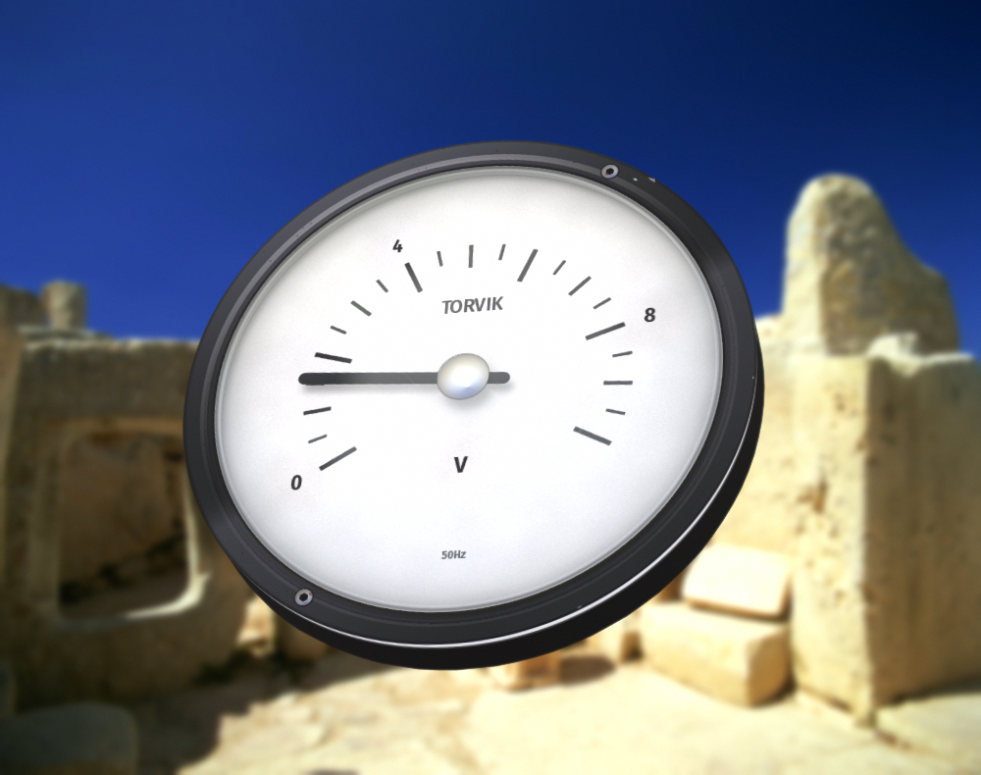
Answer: value=1.5 unit=V
